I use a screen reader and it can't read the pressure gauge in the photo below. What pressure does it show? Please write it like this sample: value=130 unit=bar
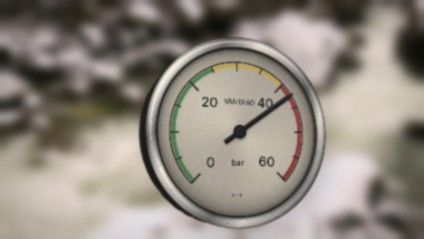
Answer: value=42.5 unit=bar
